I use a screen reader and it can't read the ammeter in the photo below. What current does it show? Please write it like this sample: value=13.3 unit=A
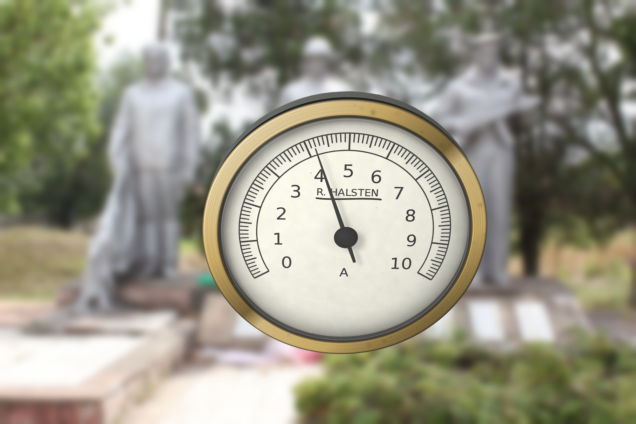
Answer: value=4.2 unit=A
